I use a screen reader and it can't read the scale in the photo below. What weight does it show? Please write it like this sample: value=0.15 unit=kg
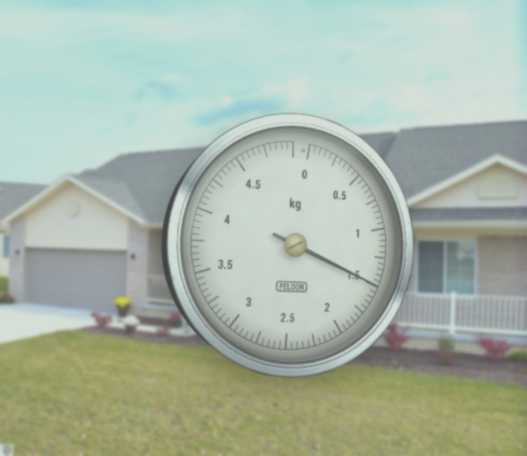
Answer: value=1.5 unit=kg
